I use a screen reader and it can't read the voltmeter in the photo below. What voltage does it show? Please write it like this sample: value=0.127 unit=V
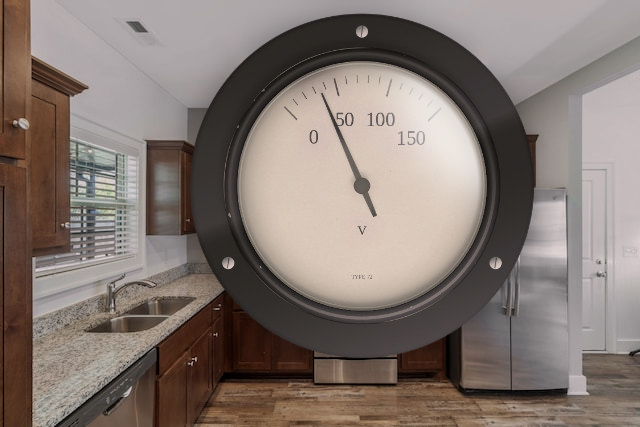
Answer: value=35 unit=V
